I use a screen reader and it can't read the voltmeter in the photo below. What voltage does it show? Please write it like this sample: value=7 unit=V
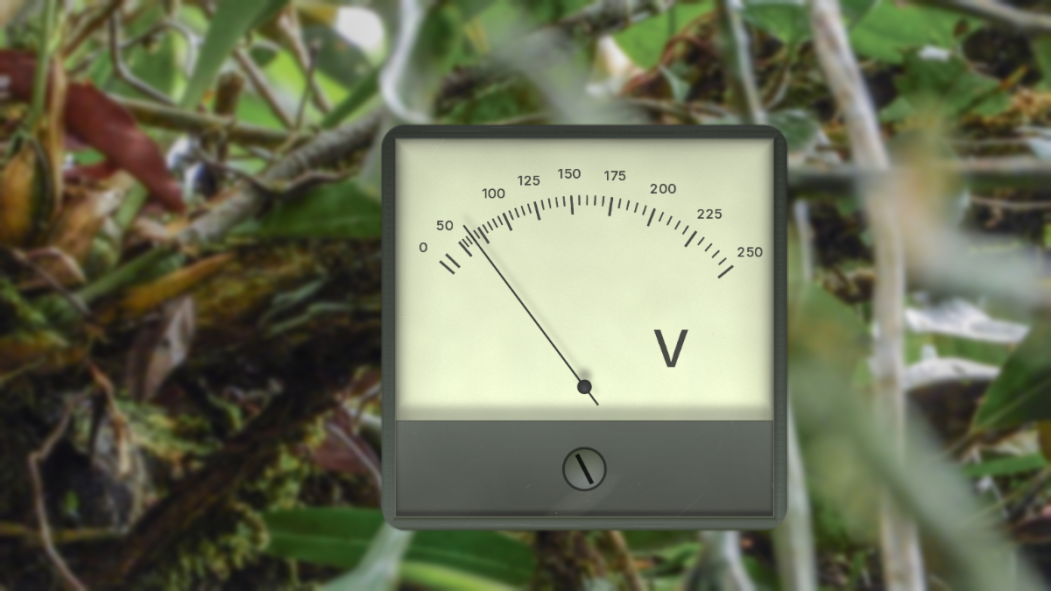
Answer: value=65 unit=V
